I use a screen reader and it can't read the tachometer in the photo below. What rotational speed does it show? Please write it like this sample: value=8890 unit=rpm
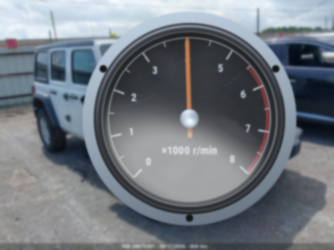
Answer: value=4000 unit=rpm
